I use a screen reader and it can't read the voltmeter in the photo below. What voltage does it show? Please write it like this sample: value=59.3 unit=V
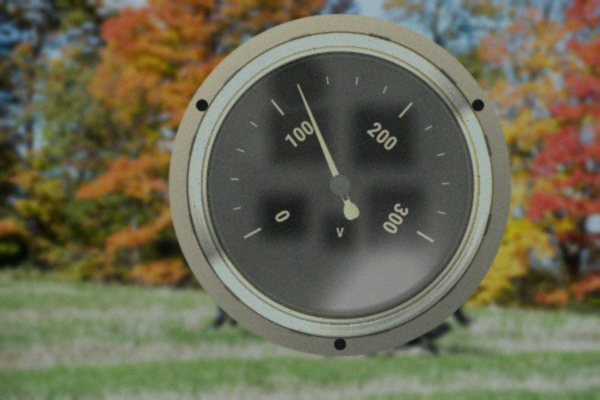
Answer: value=120 unit=V
